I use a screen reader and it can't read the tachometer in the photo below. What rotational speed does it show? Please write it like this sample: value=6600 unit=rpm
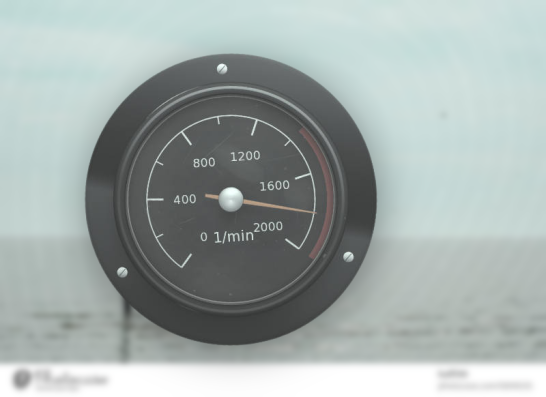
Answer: value=1800 unit=rpm
